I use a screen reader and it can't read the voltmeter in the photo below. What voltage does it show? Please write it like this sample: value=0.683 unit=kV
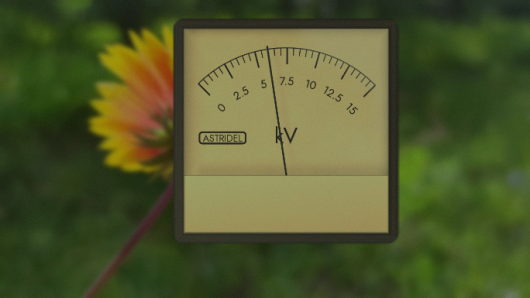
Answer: value=6 unit=kV
